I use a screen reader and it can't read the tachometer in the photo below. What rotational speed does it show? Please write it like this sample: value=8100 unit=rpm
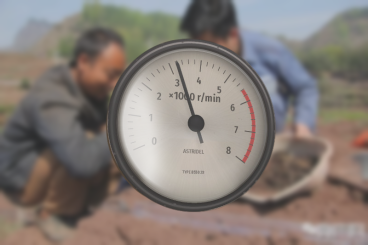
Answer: value=3200 unit=rpm
